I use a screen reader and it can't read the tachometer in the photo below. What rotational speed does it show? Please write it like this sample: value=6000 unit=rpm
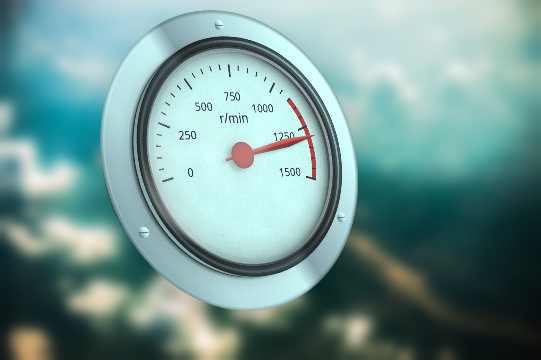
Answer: value=1300 unit=rpm
